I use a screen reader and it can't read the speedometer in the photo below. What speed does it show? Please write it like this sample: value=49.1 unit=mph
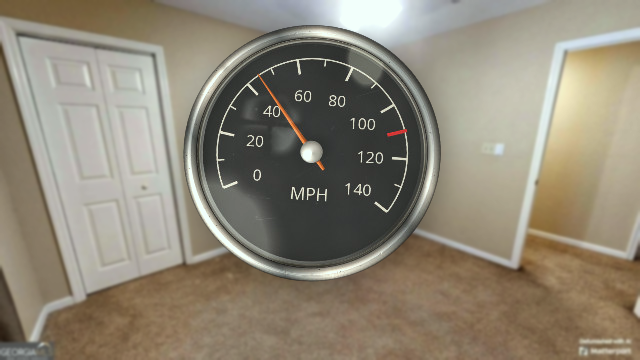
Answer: value=45 unit=mph
